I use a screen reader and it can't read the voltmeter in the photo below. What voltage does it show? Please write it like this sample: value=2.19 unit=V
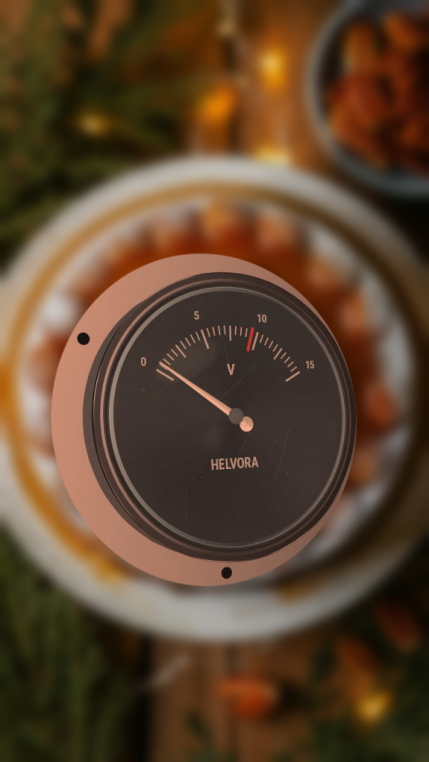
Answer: value=0.5 unit=V
